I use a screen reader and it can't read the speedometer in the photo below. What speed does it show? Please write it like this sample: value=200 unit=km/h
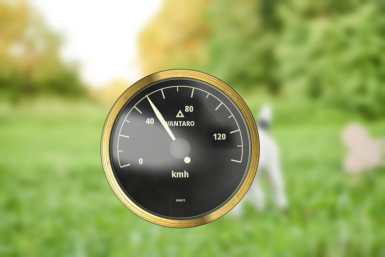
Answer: value=50 unit=km/h
